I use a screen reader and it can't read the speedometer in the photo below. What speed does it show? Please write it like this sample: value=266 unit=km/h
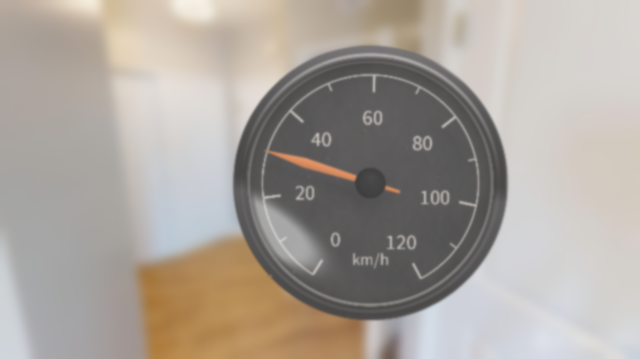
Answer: value=30 unit=km/h
